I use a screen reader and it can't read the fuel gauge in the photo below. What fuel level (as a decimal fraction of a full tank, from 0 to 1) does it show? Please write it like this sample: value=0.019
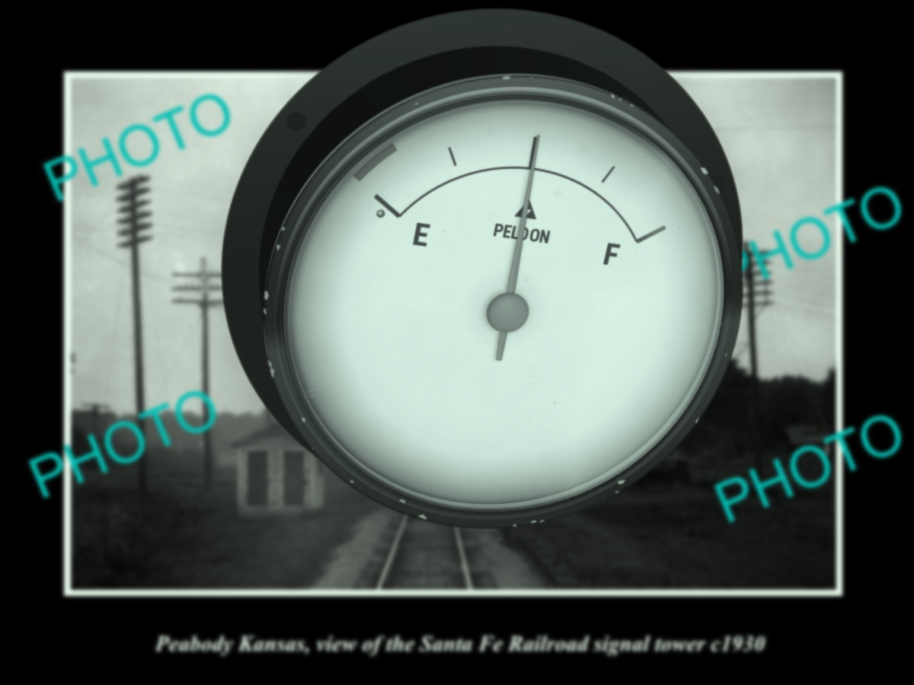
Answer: value=0.5
